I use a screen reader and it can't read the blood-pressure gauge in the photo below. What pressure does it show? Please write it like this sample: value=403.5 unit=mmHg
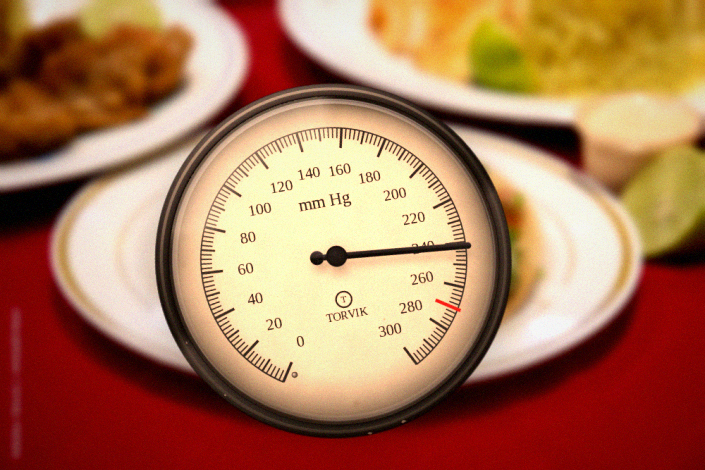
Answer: value=242 unit=mmHg
